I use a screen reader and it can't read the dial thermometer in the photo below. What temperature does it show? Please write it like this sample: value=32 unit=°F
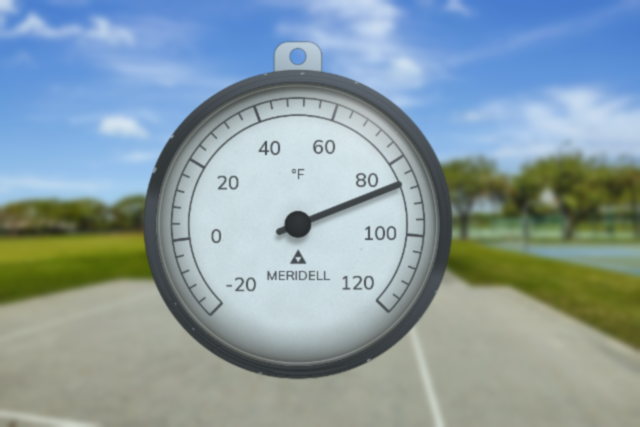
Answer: value=86 unit=°F
